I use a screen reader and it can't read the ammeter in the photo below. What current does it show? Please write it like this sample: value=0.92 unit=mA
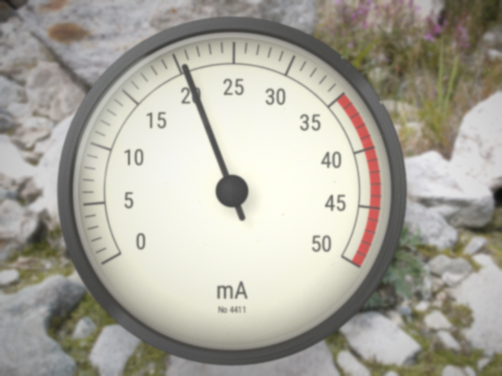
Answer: value=20.5 unit=mA
